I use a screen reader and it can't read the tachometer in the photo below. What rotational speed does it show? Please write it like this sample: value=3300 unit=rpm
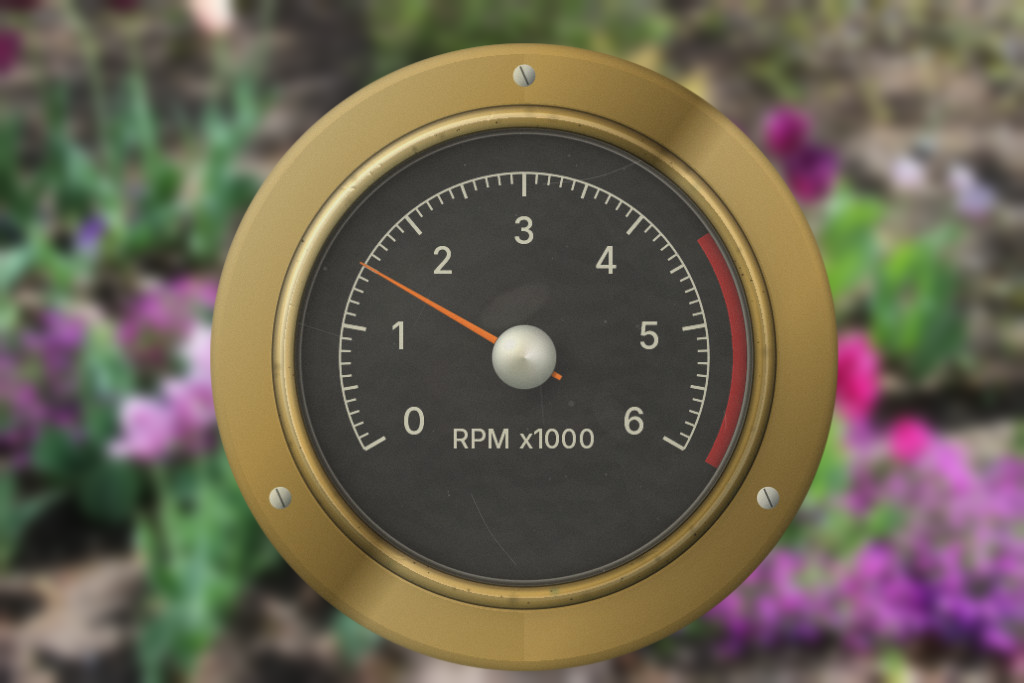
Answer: value=1500 unit=rpm
